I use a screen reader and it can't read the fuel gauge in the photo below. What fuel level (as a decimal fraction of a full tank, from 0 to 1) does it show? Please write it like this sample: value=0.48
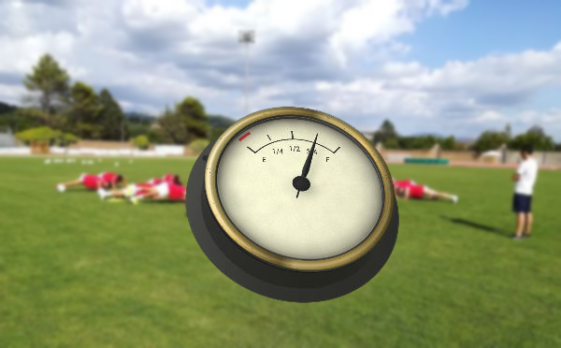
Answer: value=0.75
